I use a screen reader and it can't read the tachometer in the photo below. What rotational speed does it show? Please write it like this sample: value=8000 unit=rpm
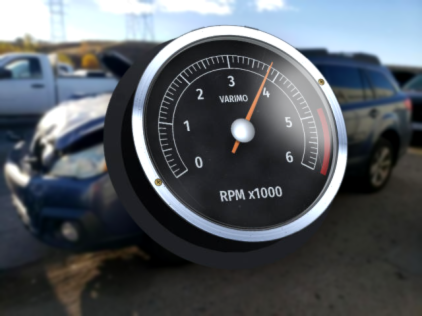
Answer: value=3800 unit=rpm
